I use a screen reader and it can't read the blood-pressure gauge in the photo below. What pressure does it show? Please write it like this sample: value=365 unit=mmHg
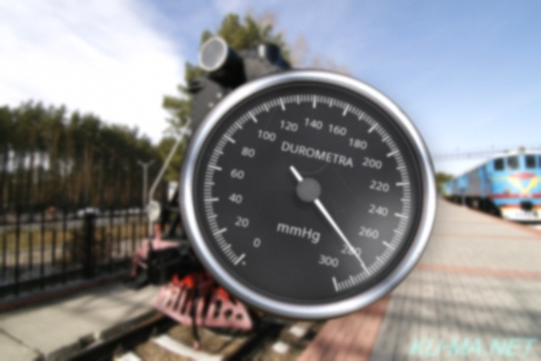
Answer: value=280 unit=mmHg
